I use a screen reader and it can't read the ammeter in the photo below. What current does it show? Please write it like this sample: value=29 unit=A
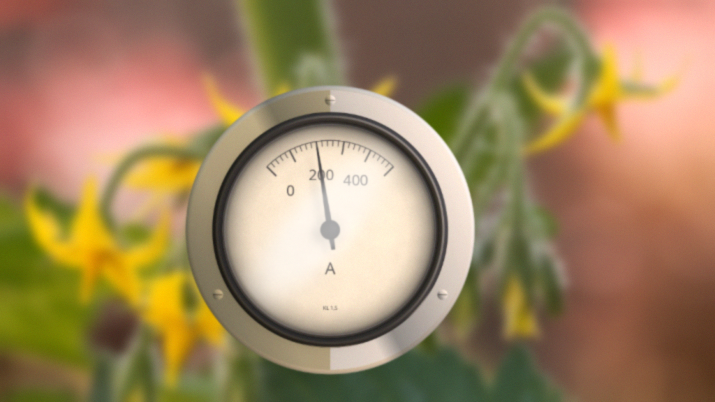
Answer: value=200 unit=A
